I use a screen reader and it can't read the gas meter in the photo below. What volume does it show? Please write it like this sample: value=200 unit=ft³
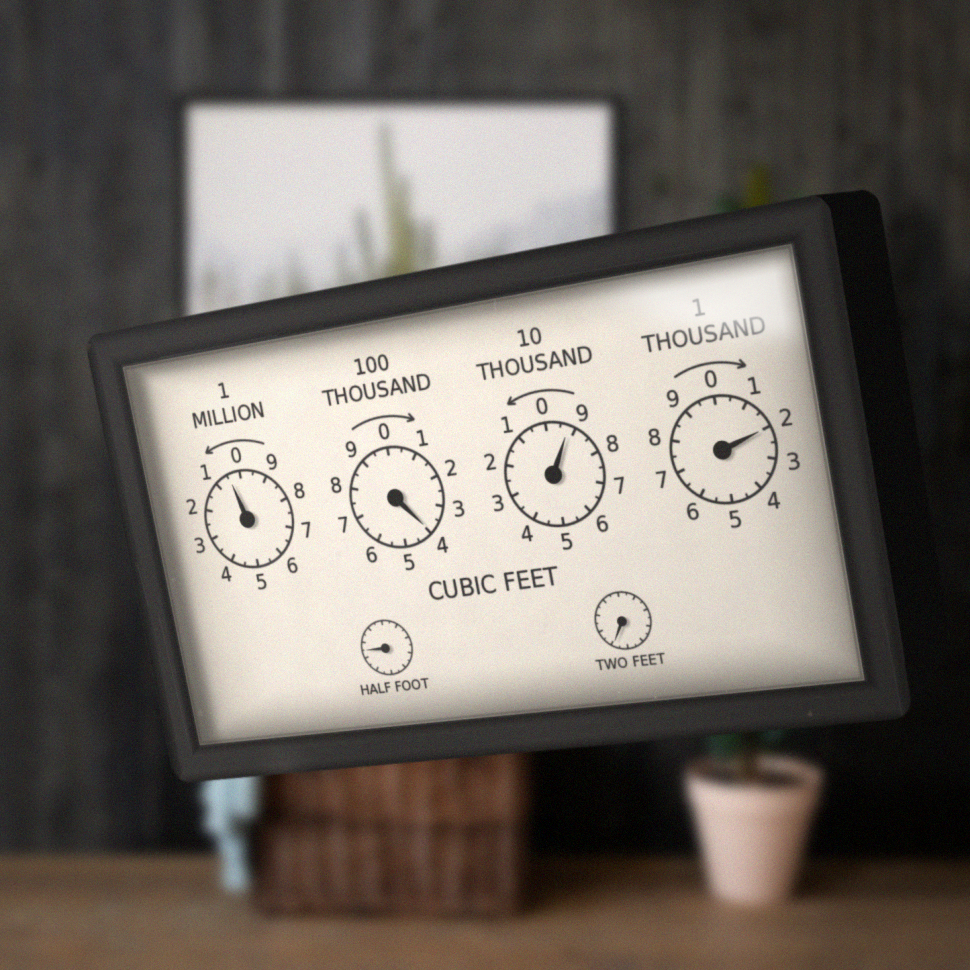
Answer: value=39200 unit=ft³
